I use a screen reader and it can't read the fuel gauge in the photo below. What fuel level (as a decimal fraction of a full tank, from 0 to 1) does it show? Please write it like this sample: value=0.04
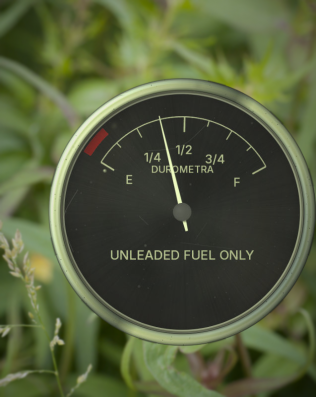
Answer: value=0.375
